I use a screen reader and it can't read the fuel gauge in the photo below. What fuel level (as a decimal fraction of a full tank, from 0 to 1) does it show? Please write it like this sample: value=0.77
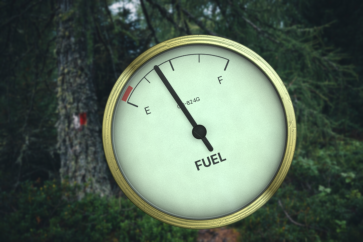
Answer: value=0.375
